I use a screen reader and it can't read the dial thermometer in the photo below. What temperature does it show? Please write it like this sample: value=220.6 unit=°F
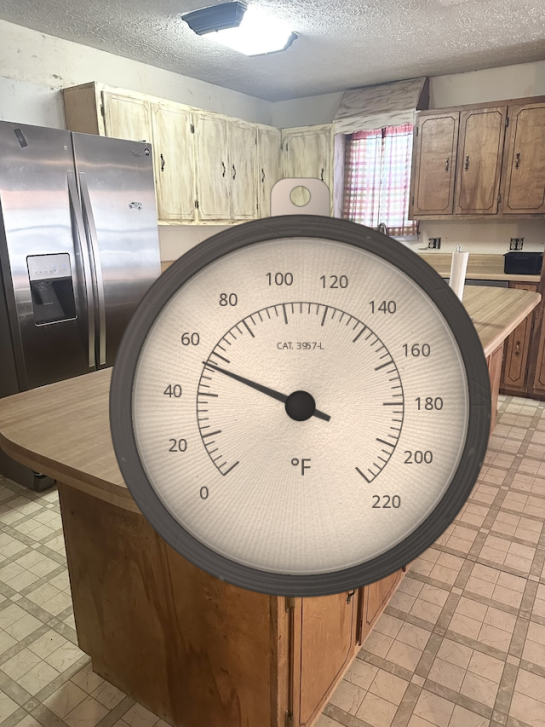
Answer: value=54 unit=°F
